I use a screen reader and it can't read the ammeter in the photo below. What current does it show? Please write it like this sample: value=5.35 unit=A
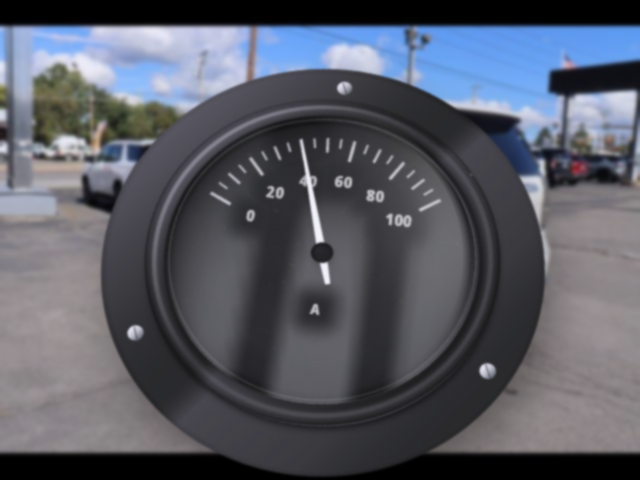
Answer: value=40 unit=A
